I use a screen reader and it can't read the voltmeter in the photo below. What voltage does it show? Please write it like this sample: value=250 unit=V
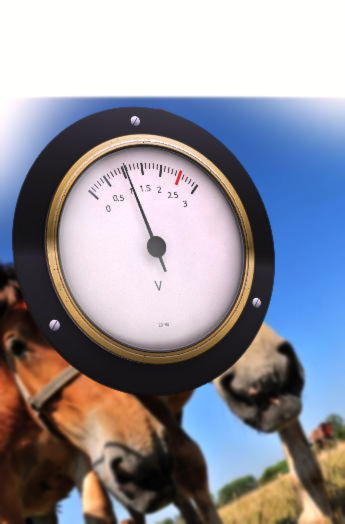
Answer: value=1 unit=V
